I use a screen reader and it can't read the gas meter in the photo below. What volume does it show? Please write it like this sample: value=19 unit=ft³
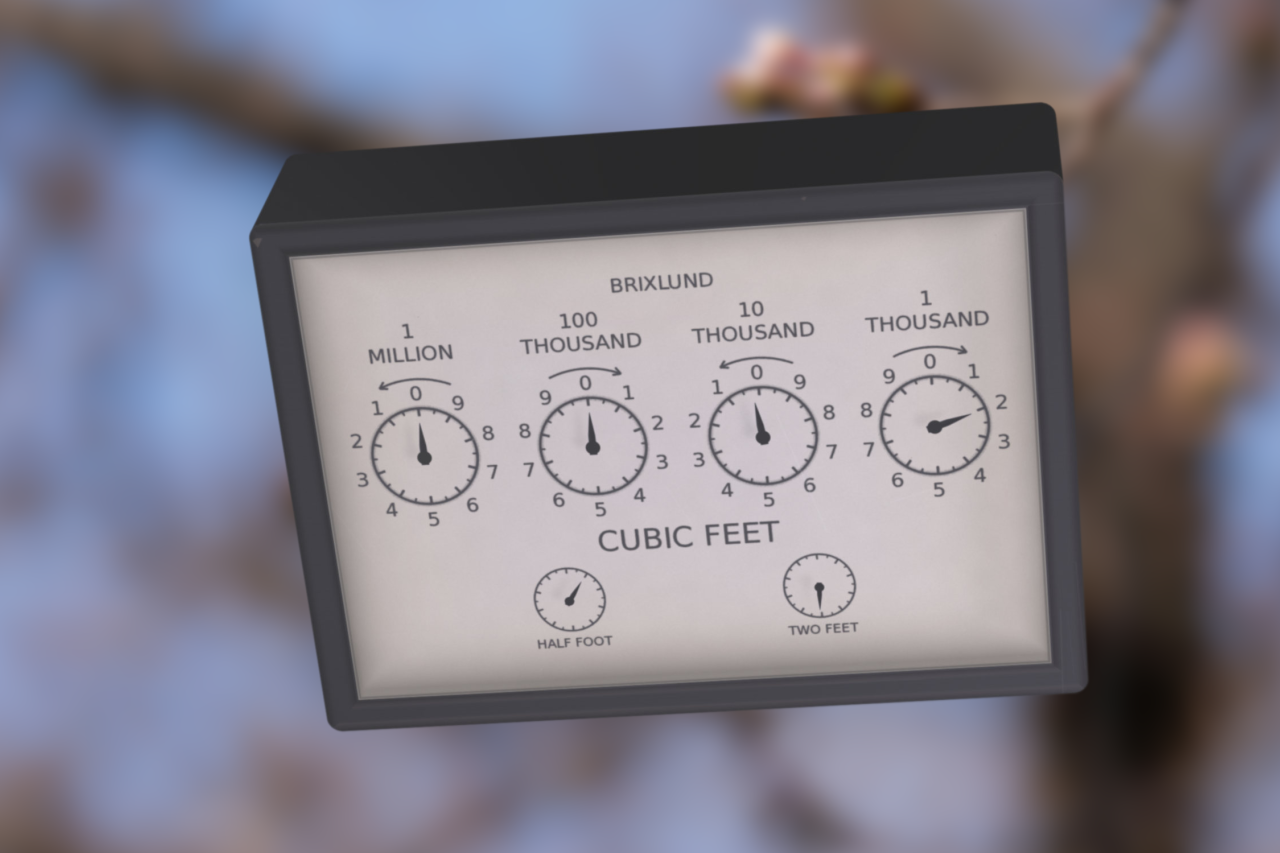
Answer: value=200 unit=ft³
